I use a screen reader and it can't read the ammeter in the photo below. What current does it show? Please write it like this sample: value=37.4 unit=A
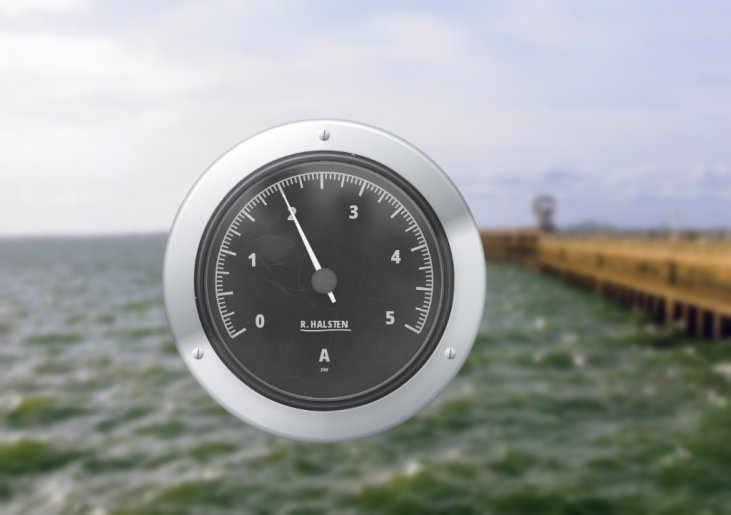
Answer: value=2 unit=A
